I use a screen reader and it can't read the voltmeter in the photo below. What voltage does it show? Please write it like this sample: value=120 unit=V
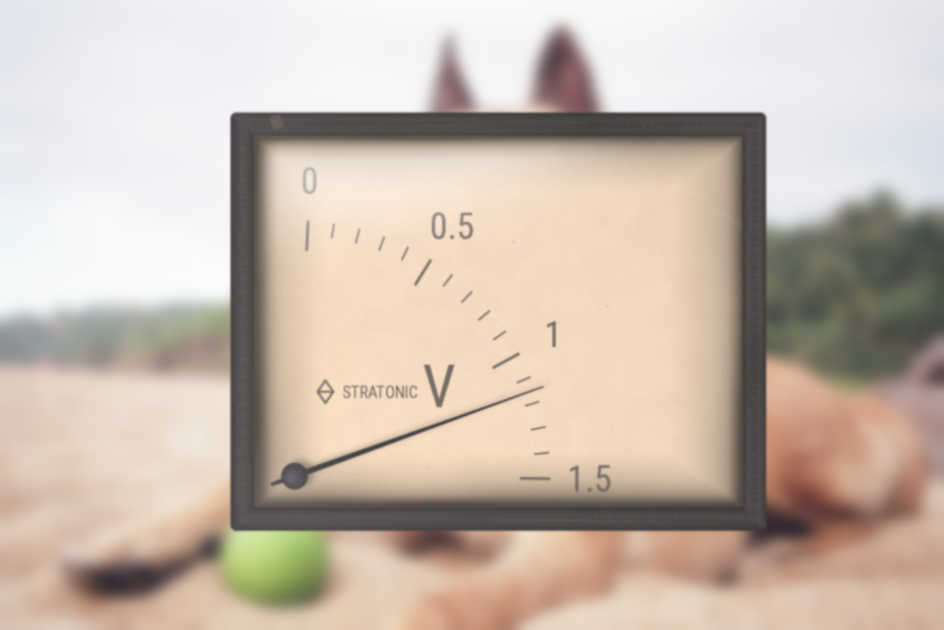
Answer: value=1.15 unit=V
